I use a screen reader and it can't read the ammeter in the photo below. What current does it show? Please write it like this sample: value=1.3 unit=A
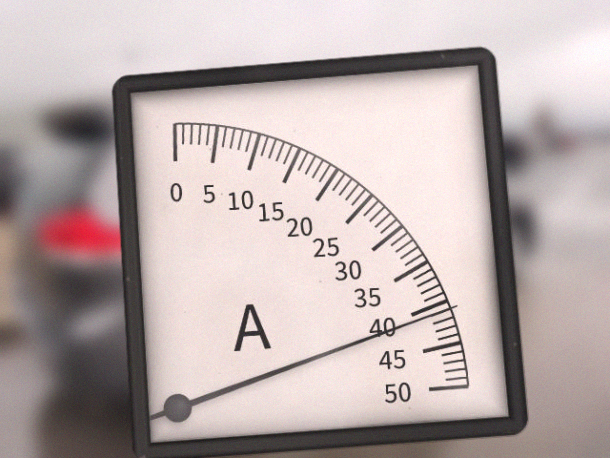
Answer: value=41 unit=A
